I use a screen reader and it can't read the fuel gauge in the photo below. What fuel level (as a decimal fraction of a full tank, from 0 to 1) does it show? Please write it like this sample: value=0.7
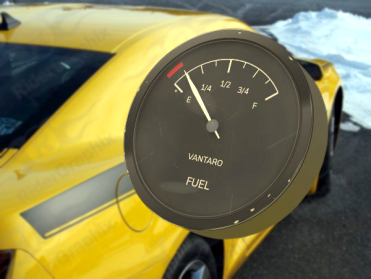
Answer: value=0.125
